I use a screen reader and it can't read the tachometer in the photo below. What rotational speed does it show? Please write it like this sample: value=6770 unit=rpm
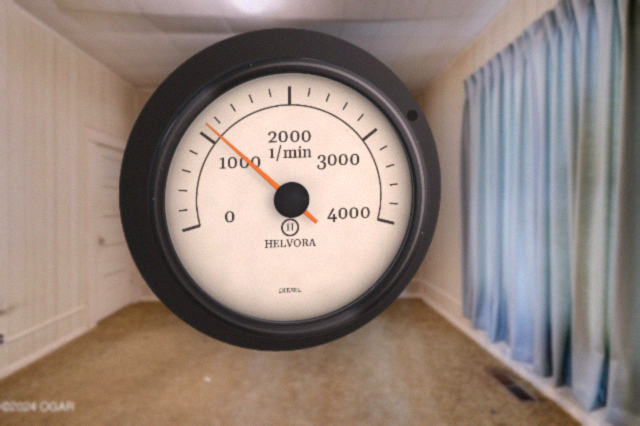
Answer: value=1100 unit=rpm
